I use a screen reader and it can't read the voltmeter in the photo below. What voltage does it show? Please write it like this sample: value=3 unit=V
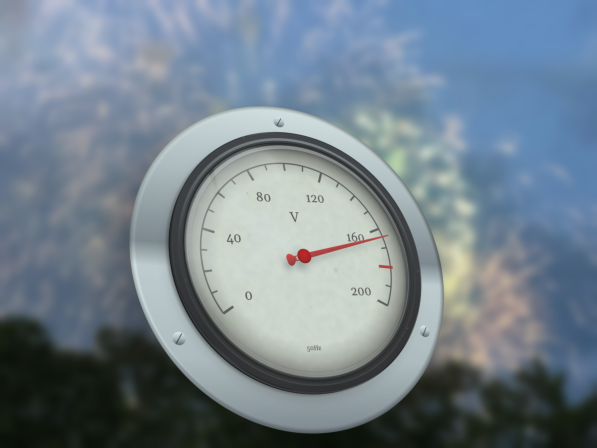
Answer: value=165 unit=V
